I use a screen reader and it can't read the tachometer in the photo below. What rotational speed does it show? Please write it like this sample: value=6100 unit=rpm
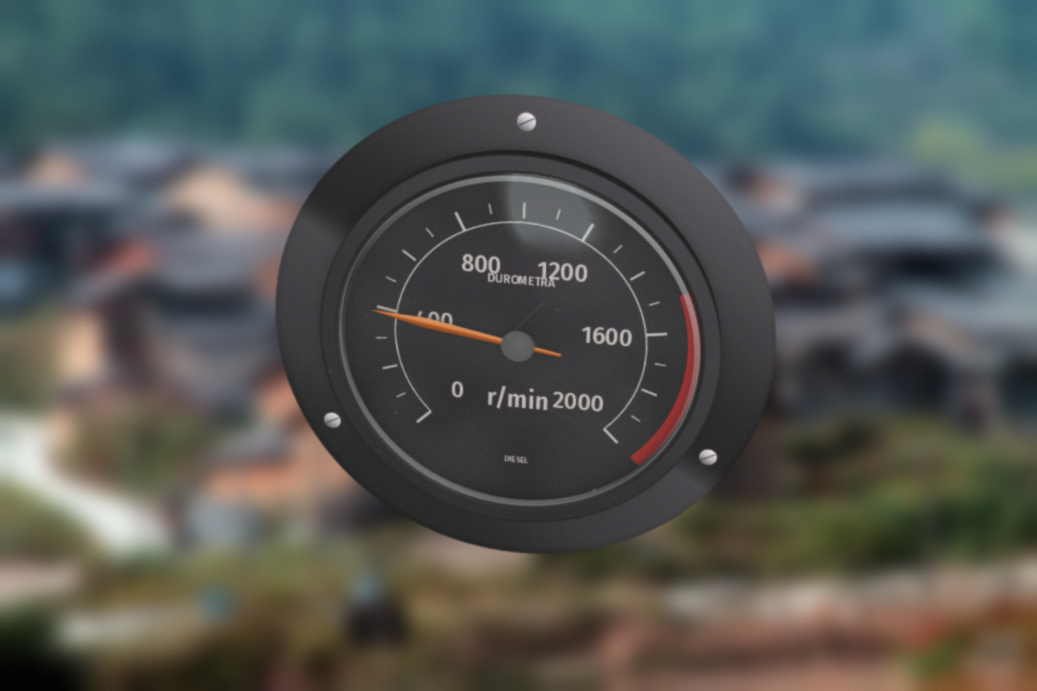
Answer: value=400 unit=rpm
